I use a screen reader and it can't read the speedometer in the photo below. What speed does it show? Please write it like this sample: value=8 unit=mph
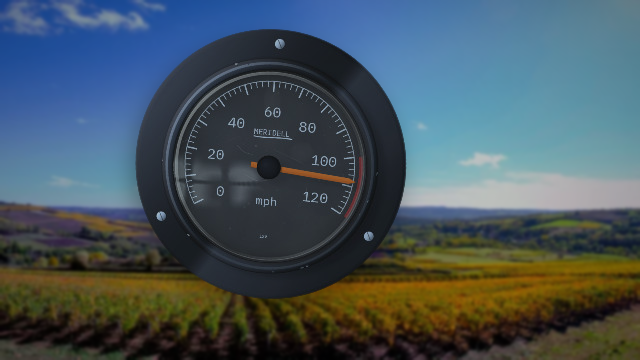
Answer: value=108 unit=mph
